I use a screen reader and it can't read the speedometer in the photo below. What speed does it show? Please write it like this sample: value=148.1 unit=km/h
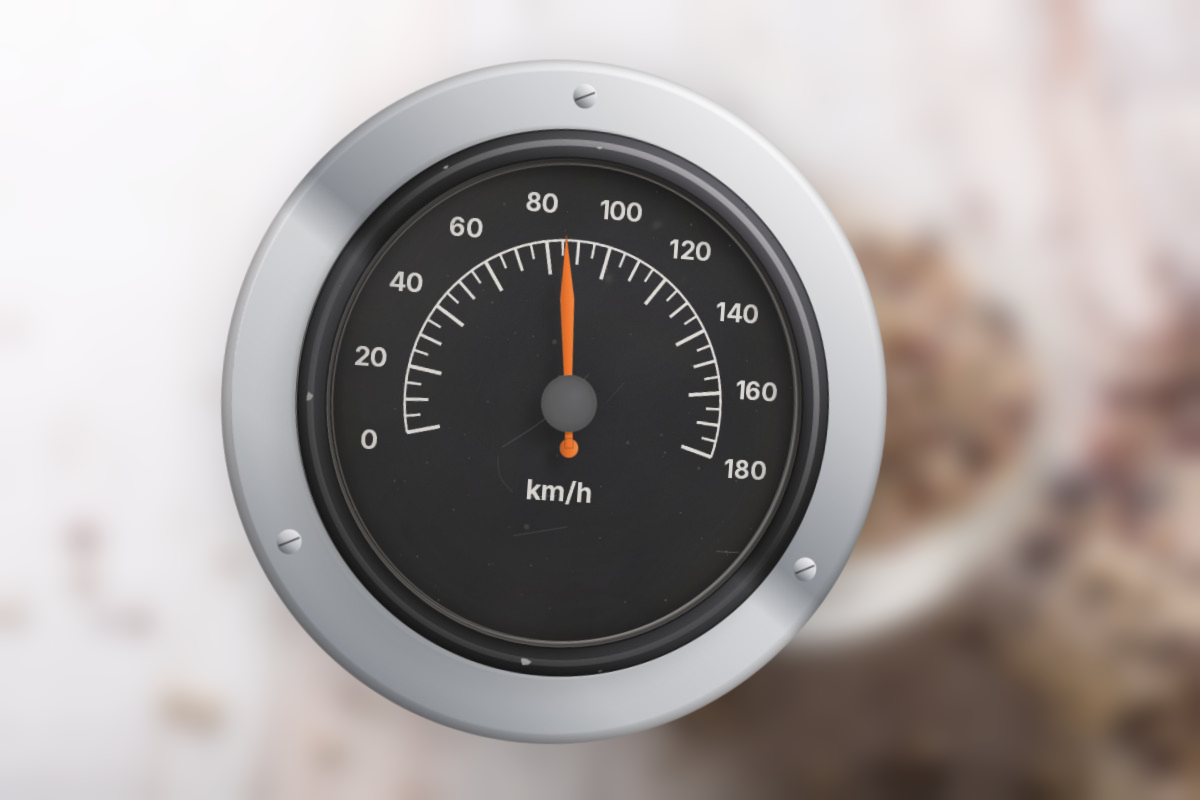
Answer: value=85 unit=km/h
